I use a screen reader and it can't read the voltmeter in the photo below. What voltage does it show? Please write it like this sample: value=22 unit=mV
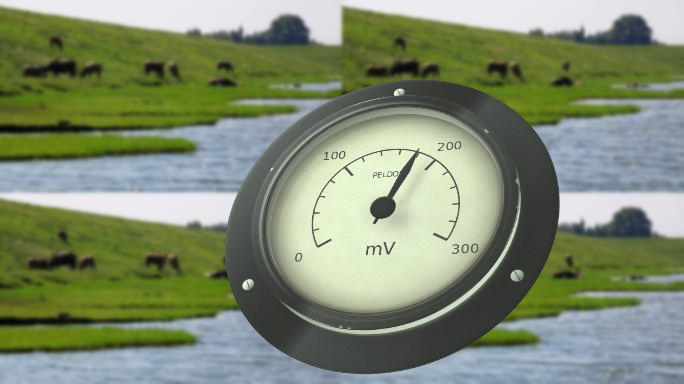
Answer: value=180 unit=mV
